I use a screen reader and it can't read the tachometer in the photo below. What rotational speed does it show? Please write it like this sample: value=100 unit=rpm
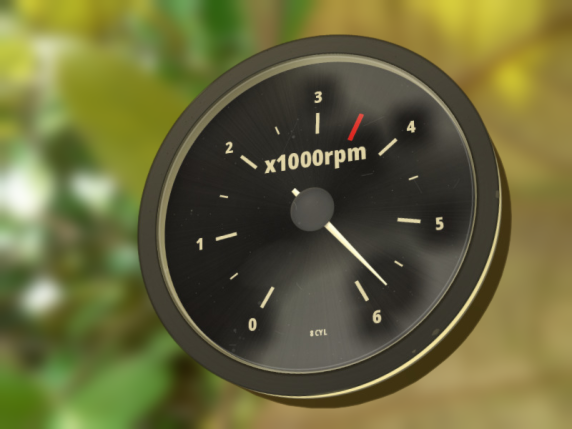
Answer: value=5750 unit=rpm
